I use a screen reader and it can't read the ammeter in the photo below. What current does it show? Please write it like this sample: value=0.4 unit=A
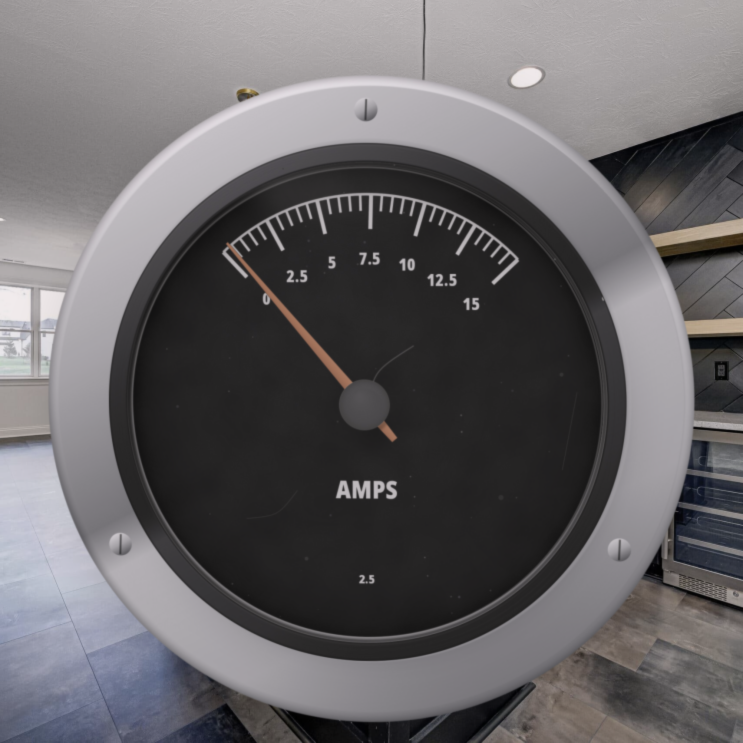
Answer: value=0.5 unit=A
